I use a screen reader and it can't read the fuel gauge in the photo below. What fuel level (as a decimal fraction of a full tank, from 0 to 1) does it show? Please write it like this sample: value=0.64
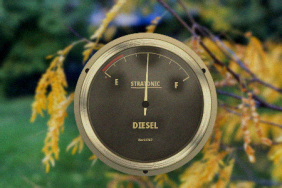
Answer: value=0.5
